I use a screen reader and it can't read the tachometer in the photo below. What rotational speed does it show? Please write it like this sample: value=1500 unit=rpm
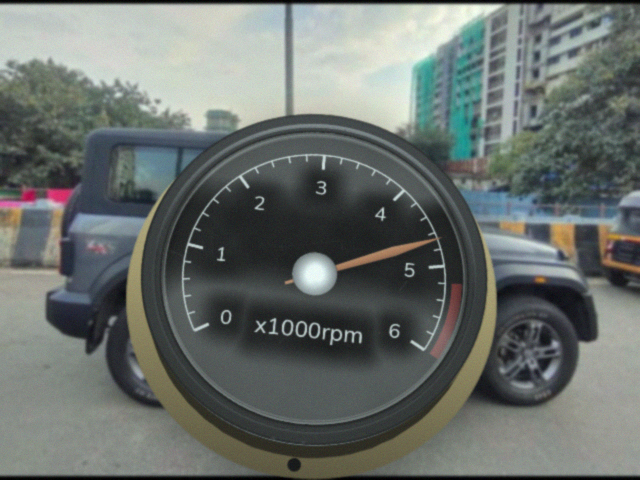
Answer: value=4700 unit=rpm
